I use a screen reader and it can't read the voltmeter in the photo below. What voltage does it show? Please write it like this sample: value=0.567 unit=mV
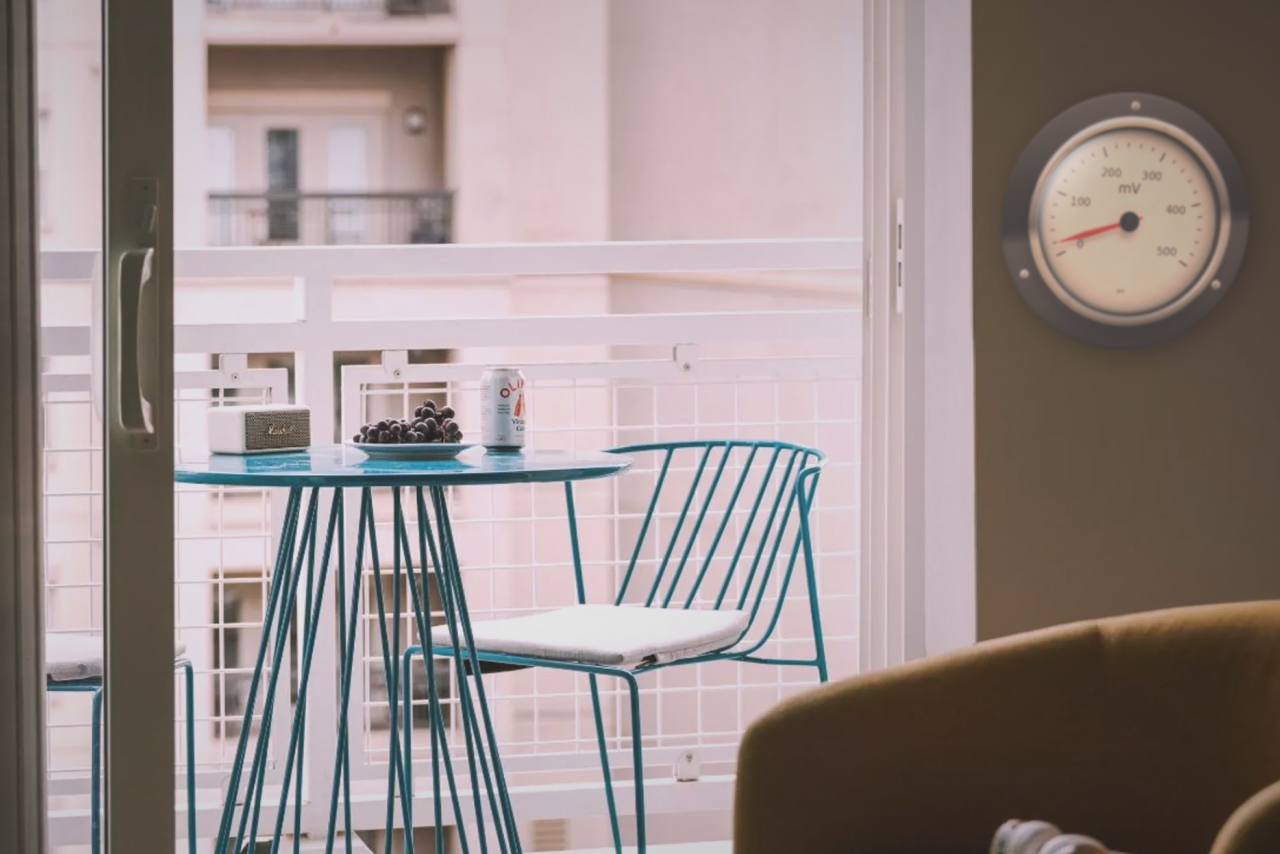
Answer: value=20 unit=mV
